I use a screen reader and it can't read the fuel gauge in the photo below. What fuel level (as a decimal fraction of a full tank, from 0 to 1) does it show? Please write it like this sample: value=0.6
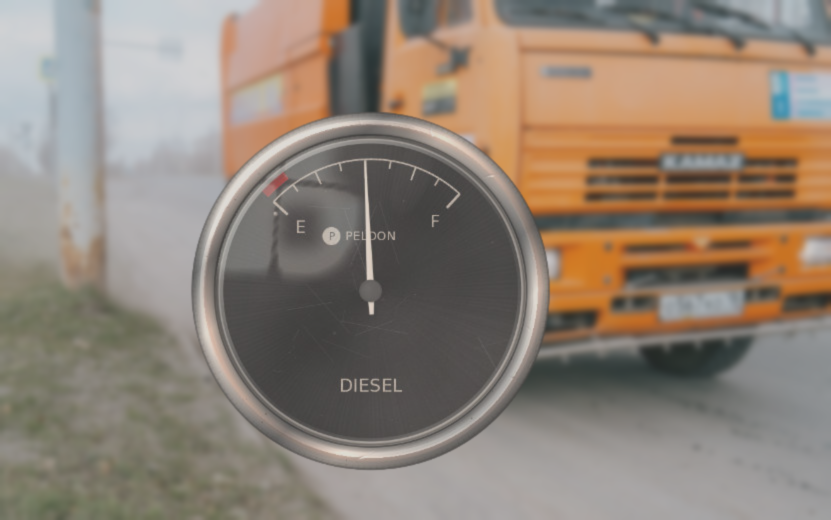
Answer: value=0.5
